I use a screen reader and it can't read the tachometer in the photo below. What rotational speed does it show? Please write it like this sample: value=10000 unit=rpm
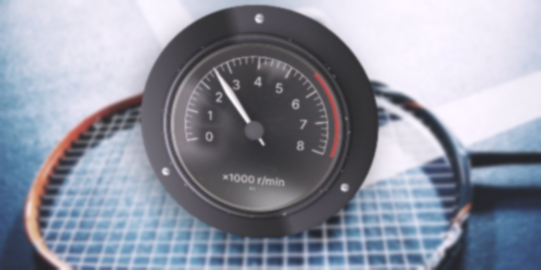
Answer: value=2600 unit=rpm
